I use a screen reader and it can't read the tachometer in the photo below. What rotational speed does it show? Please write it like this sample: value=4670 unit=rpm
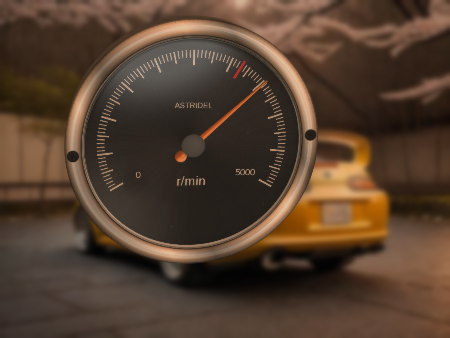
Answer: value=3500 unit=rpm
